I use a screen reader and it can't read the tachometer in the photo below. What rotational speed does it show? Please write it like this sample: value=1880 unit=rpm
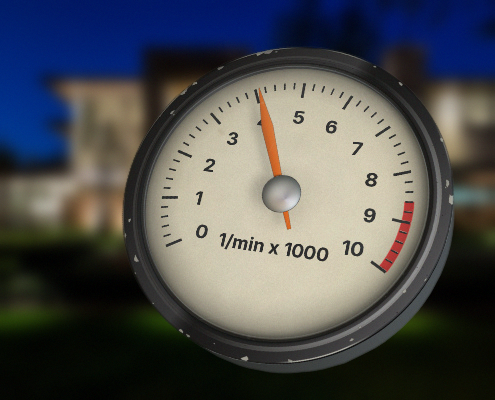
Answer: value=4100 unit=rpm
